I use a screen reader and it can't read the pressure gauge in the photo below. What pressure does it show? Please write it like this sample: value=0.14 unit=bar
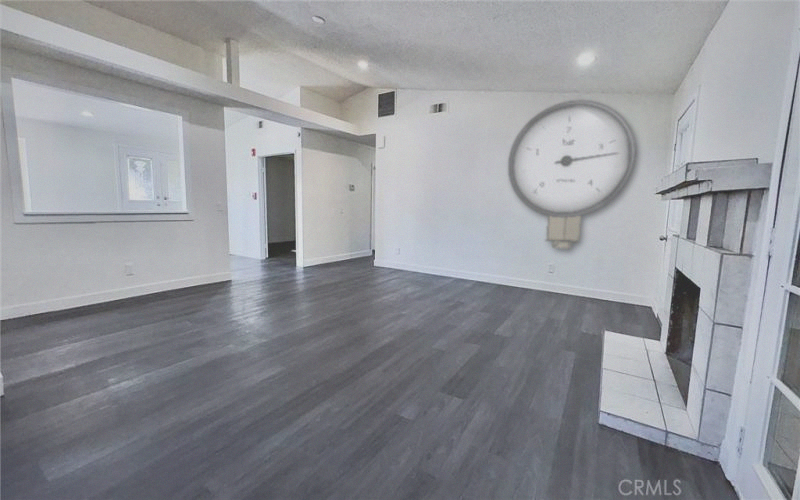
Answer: value=3.25 unit=bar
